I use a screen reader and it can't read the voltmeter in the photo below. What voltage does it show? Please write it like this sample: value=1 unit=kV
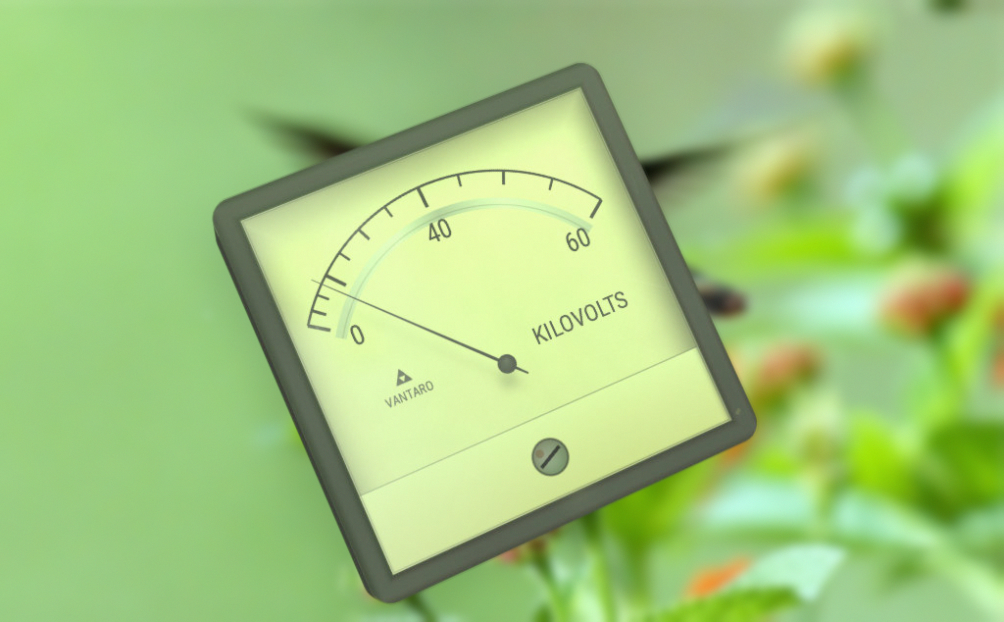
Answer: value=17.5 unit=kV
